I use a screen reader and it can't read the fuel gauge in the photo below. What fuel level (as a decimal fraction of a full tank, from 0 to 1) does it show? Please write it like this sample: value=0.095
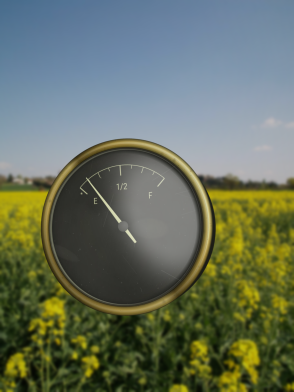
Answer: value=0.125
